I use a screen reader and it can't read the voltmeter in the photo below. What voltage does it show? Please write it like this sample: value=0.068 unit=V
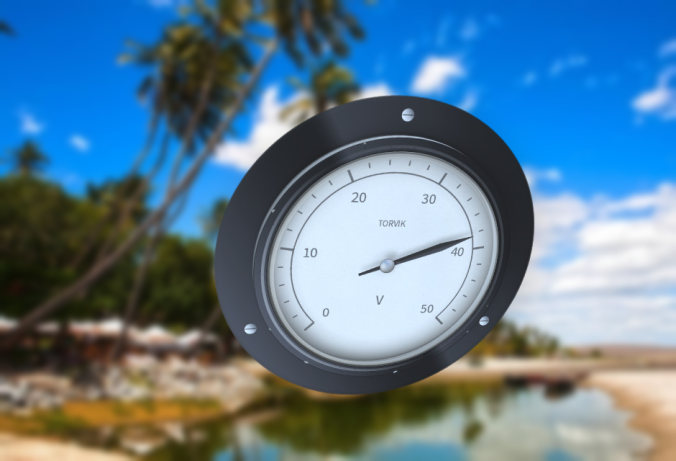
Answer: value=38 unit=V
